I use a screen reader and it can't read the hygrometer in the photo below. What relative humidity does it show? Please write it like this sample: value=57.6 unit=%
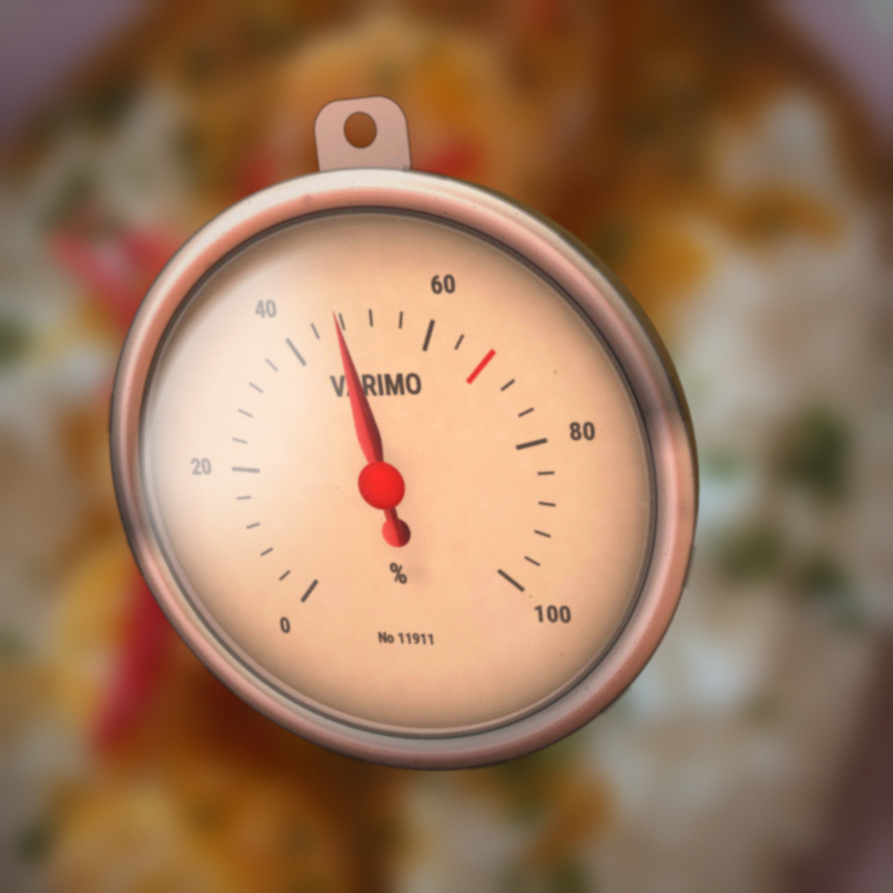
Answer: value=48 unit=%
